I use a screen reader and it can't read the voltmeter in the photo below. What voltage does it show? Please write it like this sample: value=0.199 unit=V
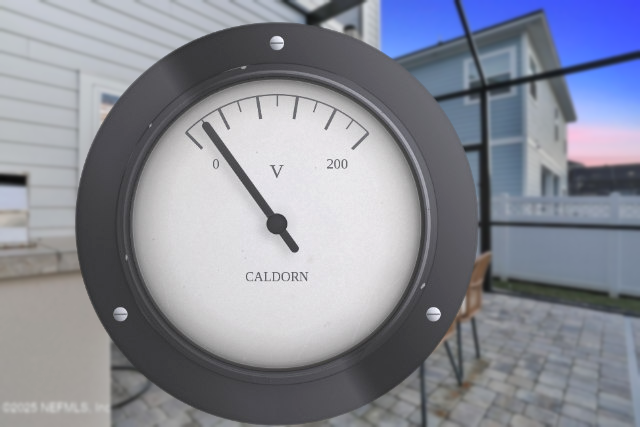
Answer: value=20 unit=V
